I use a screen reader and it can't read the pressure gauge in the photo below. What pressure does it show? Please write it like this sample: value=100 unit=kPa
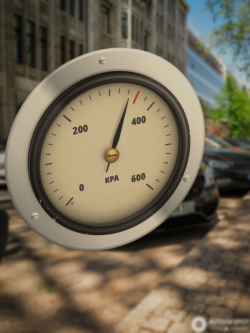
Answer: value=340 unit=kPa
